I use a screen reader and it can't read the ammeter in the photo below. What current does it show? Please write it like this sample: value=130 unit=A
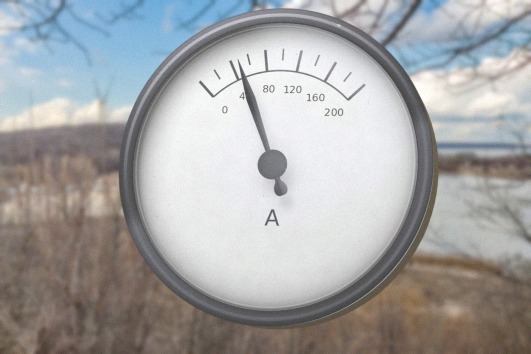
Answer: value=50 unit=A
